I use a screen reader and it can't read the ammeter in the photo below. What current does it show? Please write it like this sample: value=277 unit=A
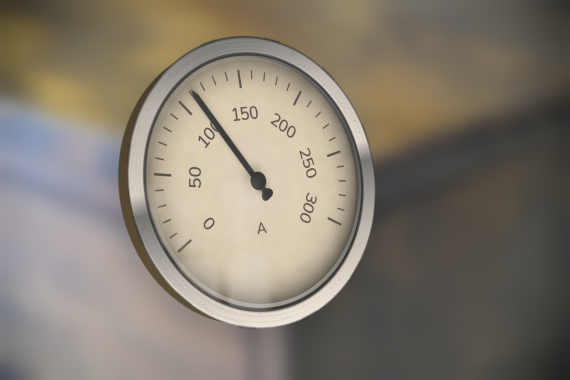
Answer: value=110 unit=A
